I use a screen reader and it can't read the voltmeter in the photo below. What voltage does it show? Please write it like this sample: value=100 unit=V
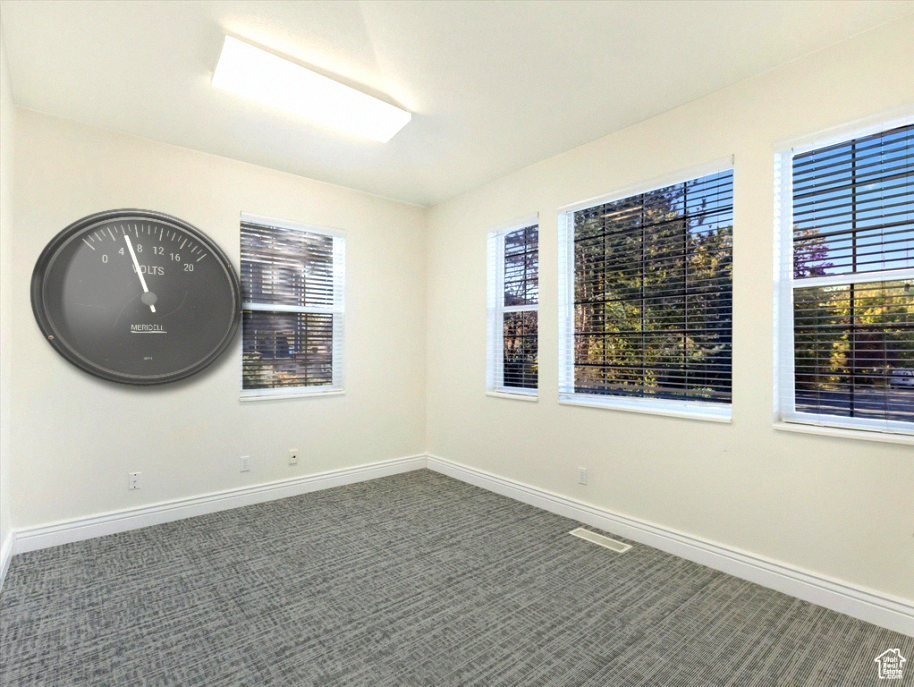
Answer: value=6 unit=V
